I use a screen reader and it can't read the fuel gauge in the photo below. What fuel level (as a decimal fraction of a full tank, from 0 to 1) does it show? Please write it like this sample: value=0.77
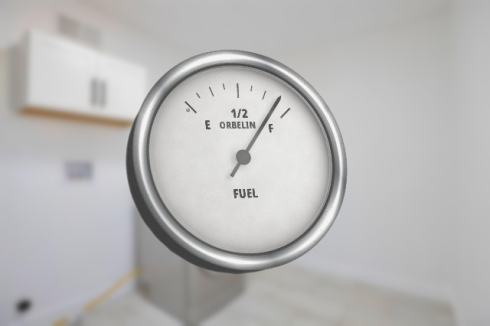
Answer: value=0.875
